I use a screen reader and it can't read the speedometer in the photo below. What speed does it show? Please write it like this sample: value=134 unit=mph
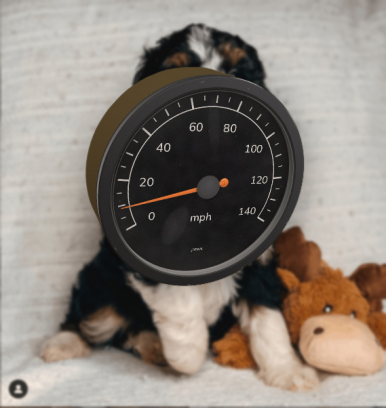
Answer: value=10 unit=mph
